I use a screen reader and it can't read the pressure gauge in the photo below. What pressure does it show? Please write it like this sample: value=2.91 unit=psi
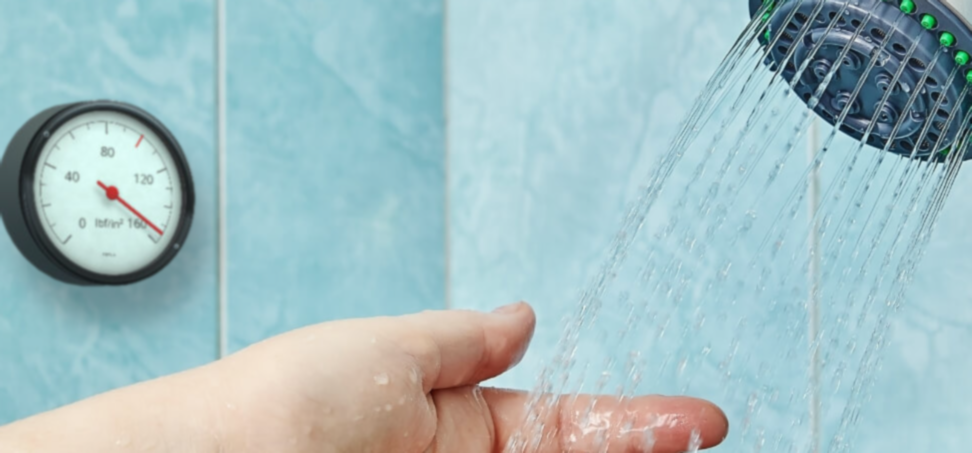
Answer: value=155 unit=psi
